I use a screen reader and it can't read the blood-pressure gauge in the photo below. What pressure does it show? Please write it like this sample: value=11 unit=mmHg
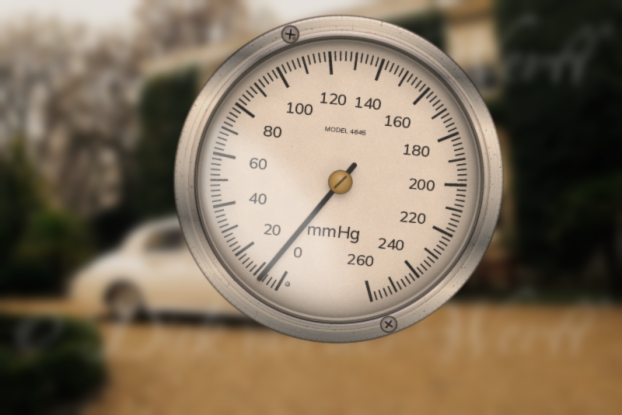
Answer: value=8 unit=mmHg
